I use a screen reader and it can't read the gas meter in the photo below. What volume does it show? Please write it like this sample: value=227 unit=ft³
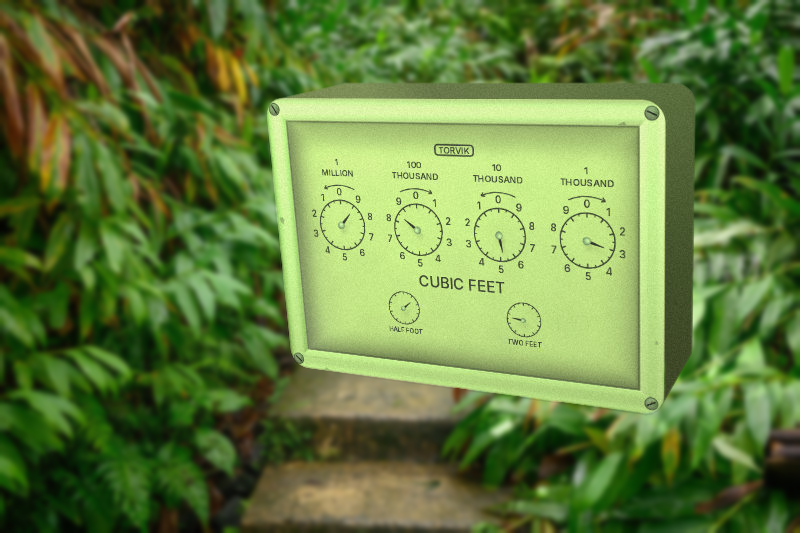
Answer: value=885300 unit=ft³
